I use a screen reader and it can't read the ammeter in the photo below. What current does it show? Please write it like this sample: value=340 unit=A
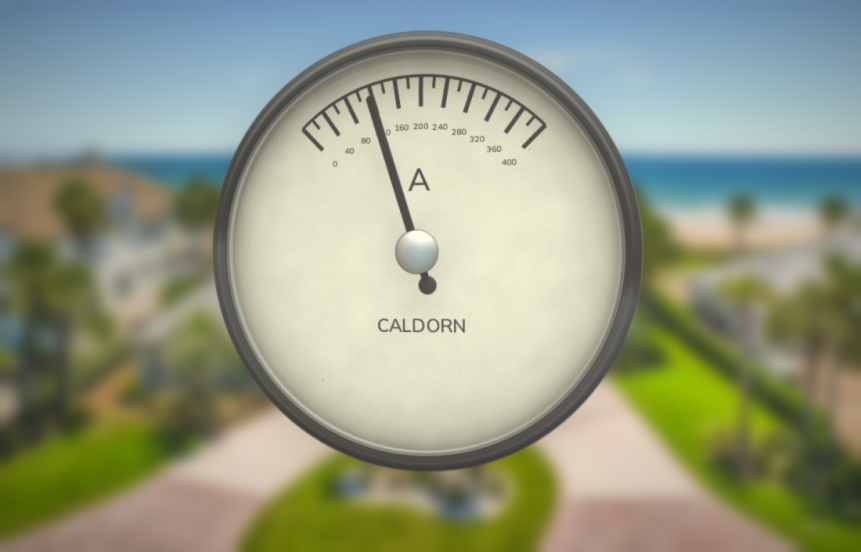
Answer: value=120 unit=A
